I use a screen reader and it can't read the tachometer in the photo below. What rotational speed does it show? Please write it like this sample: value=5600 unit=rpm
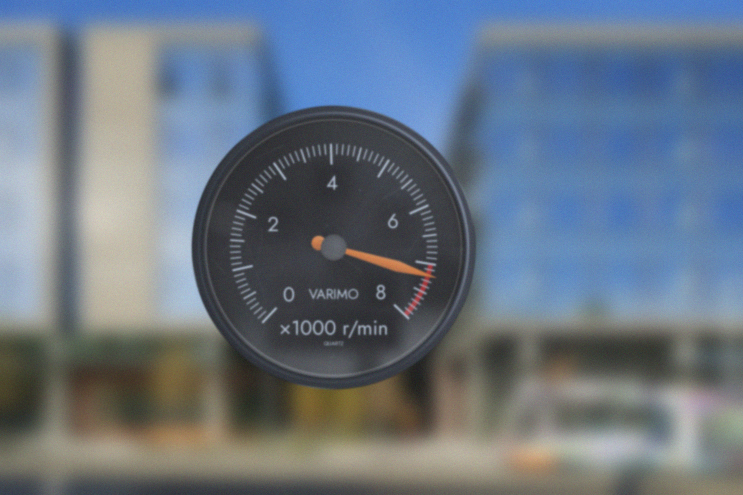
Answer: value=7200 unit=rpm
